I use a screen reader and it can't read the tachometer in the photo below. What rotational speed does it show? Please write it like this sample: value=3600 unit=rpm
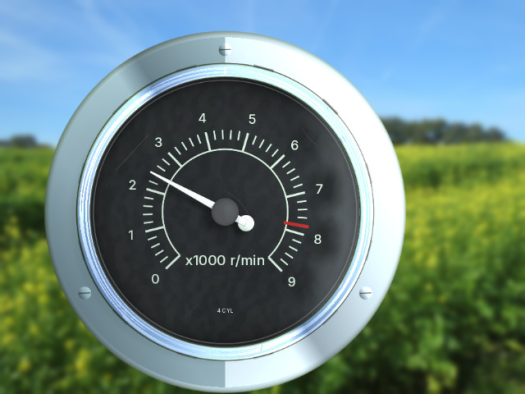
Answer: value=2400 unit=rpm
